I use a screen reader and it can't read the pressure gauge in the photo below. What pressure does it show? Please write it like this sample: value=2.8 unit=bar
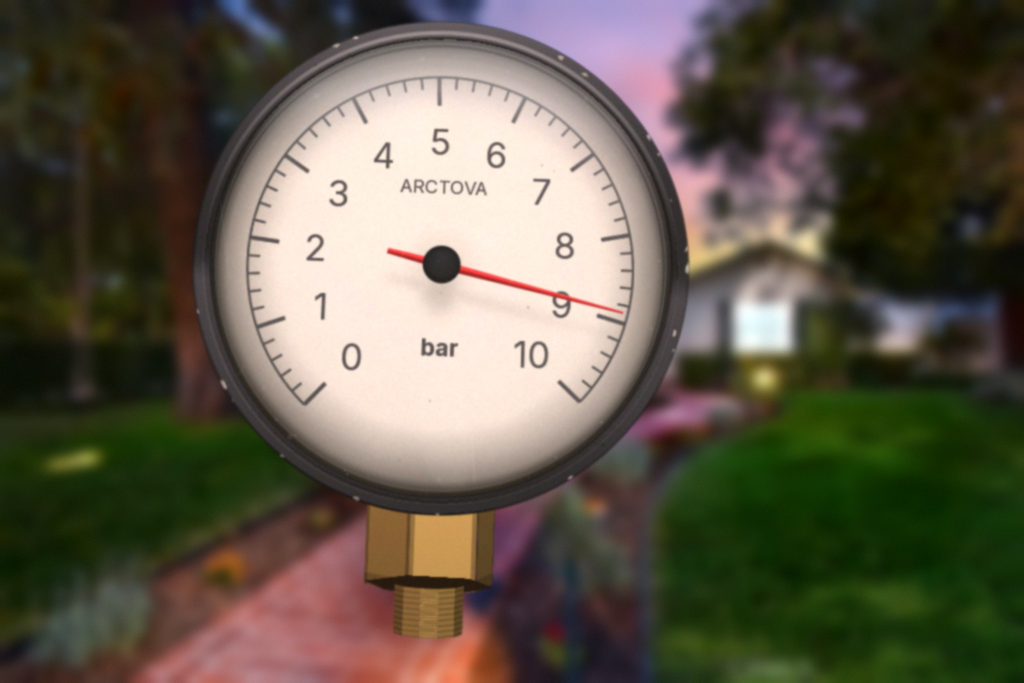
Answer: value=8.9 unit=bar
